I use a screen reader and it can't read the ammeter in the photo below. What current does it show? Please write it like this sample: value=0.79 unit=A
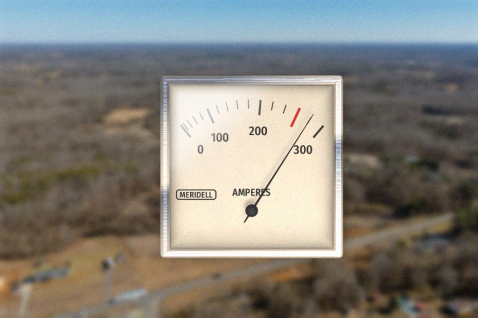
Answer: value=280 unit=A
